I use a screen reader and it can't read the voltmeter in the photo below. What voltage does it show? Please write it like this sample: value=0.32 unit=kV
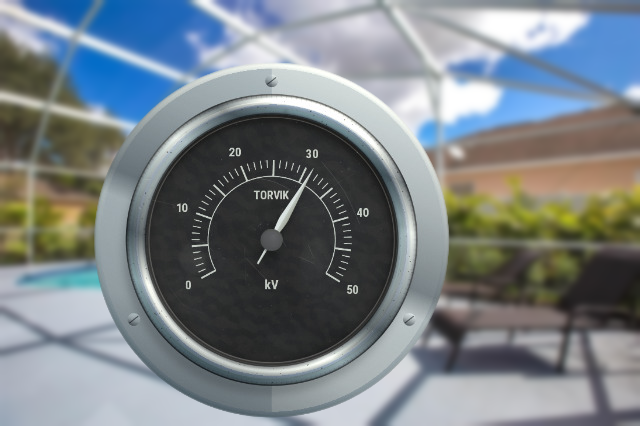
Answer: value=31 unit=kV
